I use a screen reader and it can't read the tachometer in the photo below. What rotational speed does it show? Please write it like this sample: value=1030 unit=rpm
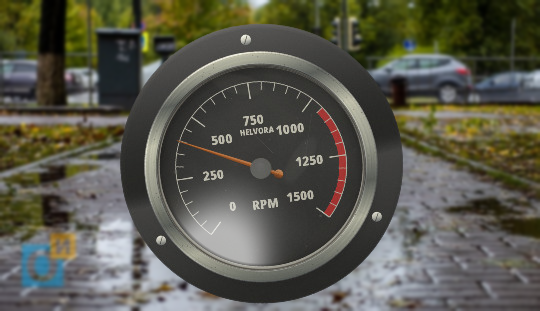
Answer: value=400 unit=rpm
